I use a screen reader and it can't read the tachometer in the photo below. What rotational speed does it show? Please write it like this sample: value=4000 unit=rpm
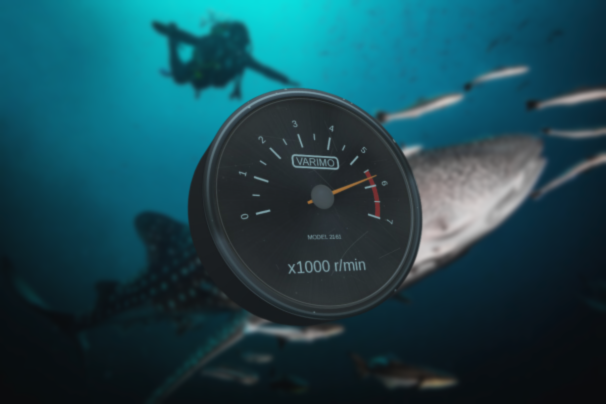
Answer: value=5750 unit=rpm
